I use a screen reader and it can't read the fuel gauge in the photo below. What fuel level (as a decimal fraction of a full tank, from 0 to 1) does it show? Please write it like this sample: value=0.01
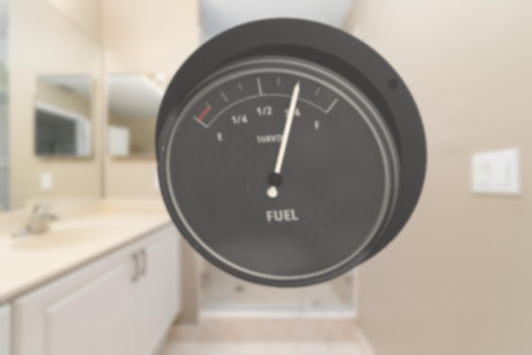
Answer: value=0.75
